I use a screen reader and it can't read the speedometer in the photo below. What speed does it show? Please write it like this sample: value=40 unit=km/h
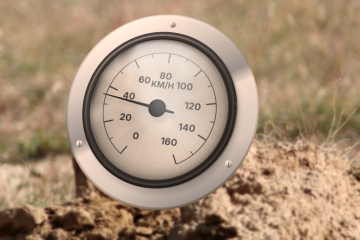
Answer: value=35 unit=km/h
